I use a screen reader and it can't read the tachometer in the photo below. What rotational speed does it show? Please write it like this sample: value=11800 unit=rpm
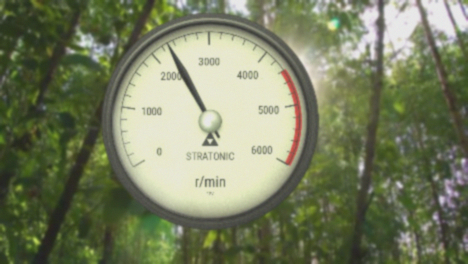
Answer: value=2300 unit=rpm
